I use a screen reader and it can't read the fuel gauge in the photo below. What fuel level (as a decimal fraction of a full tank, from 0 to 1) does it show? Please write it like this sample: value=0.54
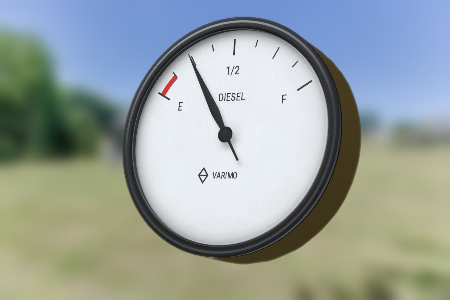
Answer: value=0.25
